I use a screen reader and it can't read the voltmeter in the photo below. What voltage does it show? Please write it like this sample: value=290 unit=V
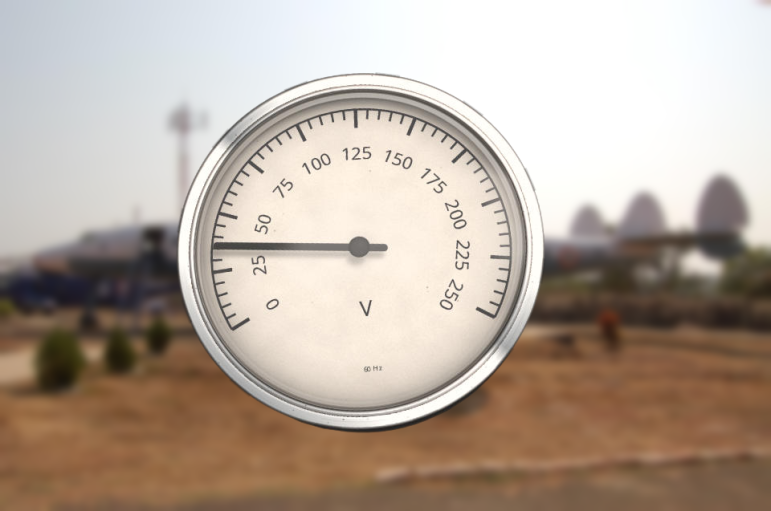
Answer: value=35 unit=V
